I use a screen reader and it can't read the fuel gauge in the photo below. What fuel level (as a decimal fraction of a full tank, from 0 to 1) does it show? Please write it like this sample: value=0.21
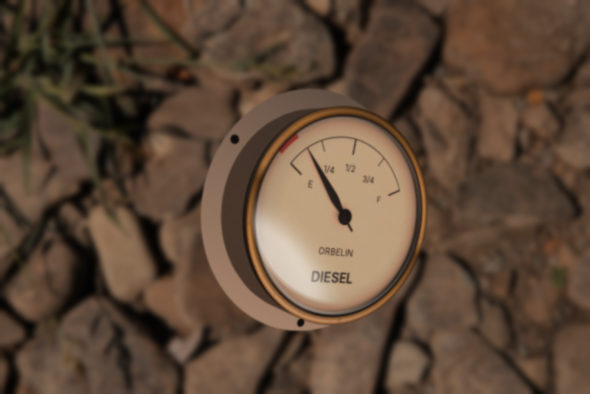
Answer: value=0.125
